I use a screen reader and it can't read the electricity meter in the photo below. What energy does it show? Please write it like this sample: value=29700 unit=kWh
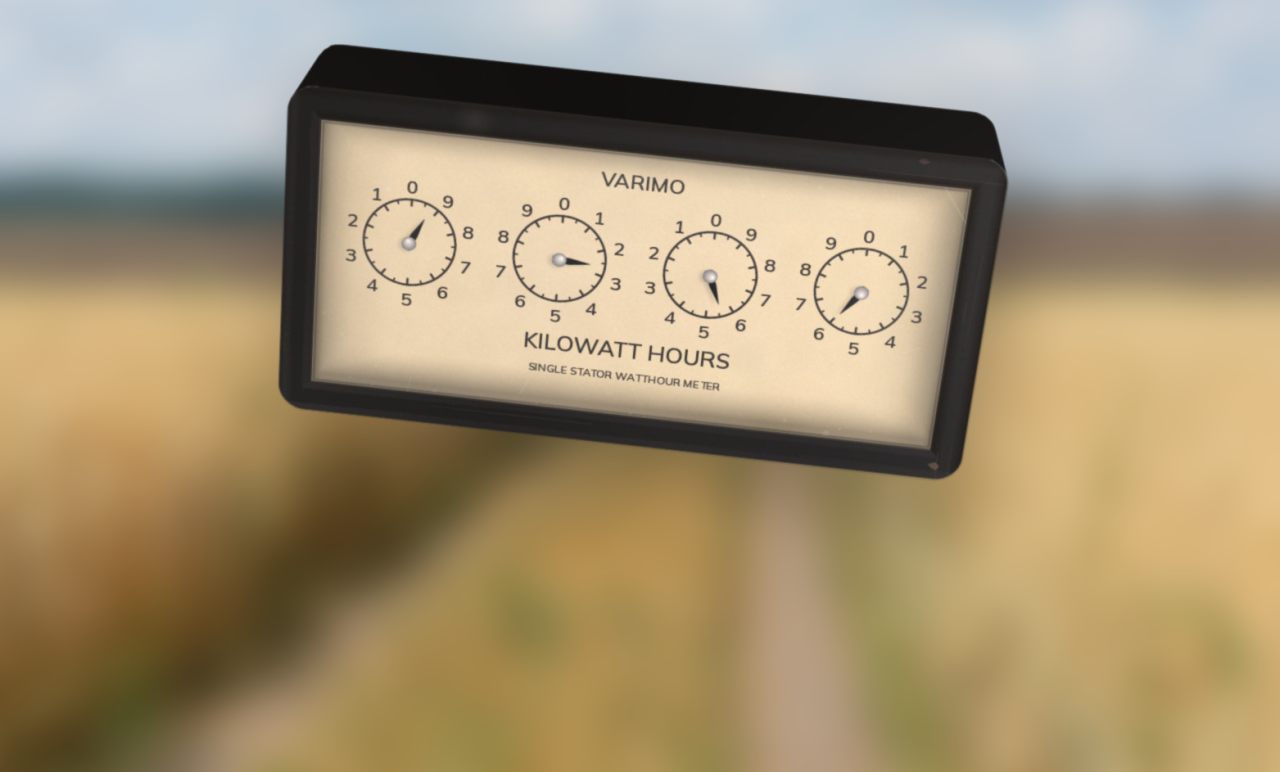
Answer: value=9256 unit=kWh
